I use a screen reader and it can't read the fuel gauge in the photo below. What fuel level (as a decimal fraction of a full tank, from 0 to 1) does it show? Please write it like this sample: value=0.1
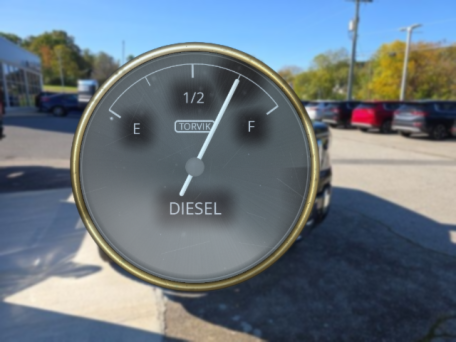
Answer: value=0.75
